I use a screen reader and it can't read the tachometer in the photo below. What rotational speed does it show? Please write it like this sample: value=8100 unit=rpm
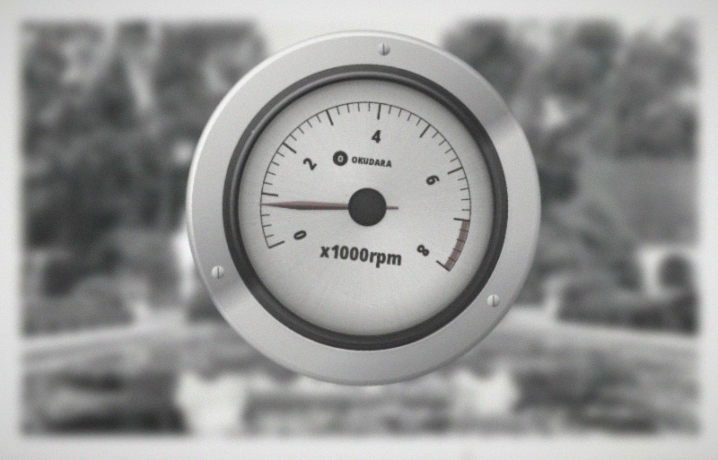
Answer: value=800 unit=rpm
